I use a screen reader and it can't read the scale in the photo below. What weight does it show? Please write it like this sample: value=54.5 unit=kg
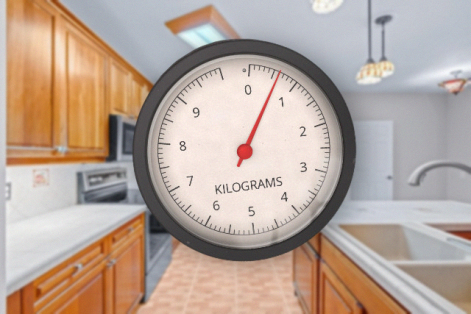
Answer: value=0.6 unit=kg
